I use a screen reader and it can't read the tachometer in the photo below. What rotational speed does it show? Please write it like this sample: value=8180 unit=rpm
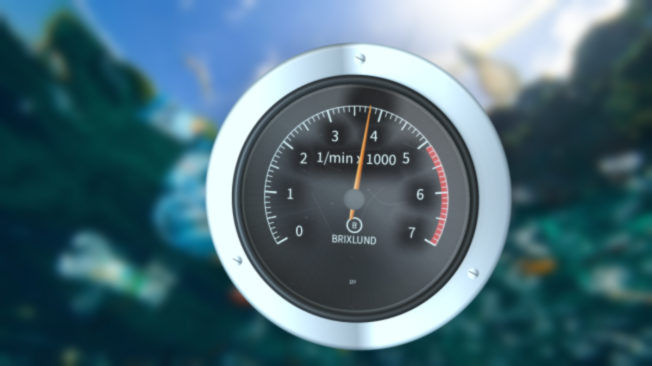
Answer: value=3800 unit=rpm
